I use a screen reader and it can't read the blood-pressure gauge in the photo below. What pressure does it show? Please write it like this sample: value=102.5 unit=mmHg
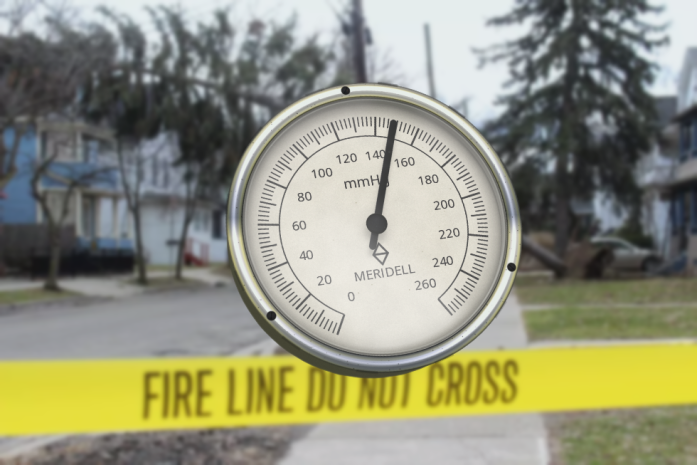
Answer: value=148 unit=mmHg
